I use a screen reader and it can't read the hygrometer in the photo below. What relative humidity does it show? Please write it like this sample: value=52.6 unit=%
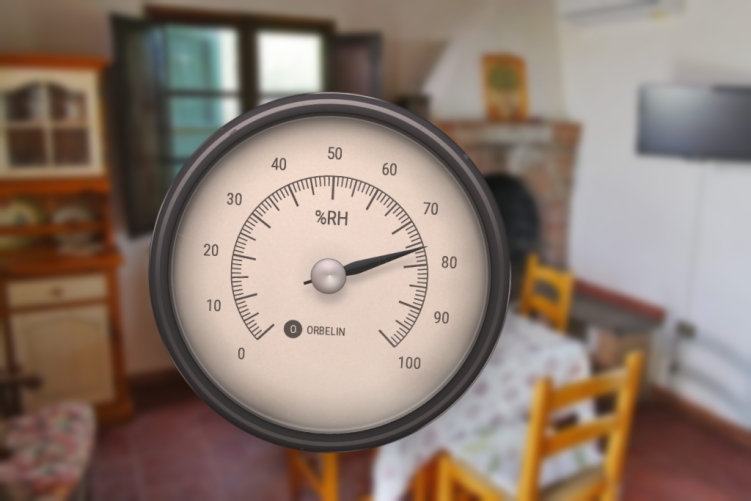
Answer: value=76 unit=%
